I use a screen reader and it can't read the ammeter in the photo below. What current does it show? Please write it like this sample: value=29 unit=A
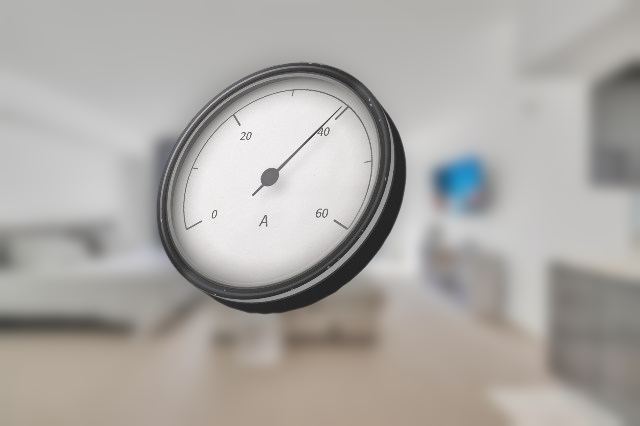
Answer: value=40 unit=A
